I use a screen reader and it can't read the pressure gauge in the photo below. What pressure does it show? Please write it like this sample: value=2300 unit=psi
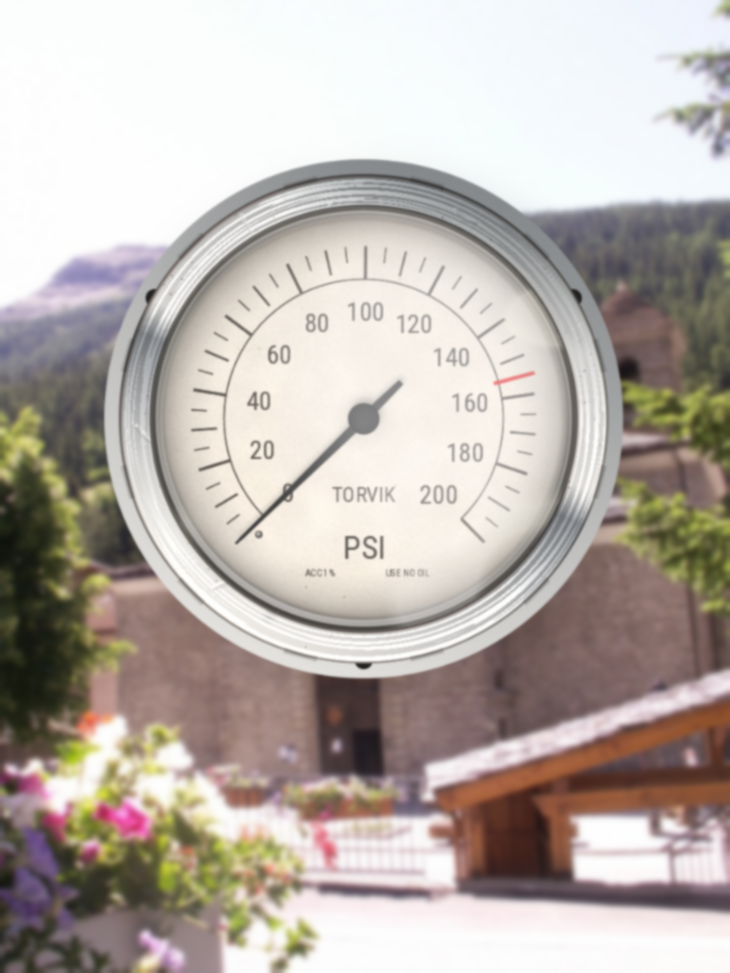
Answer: value=0 unit=psi
